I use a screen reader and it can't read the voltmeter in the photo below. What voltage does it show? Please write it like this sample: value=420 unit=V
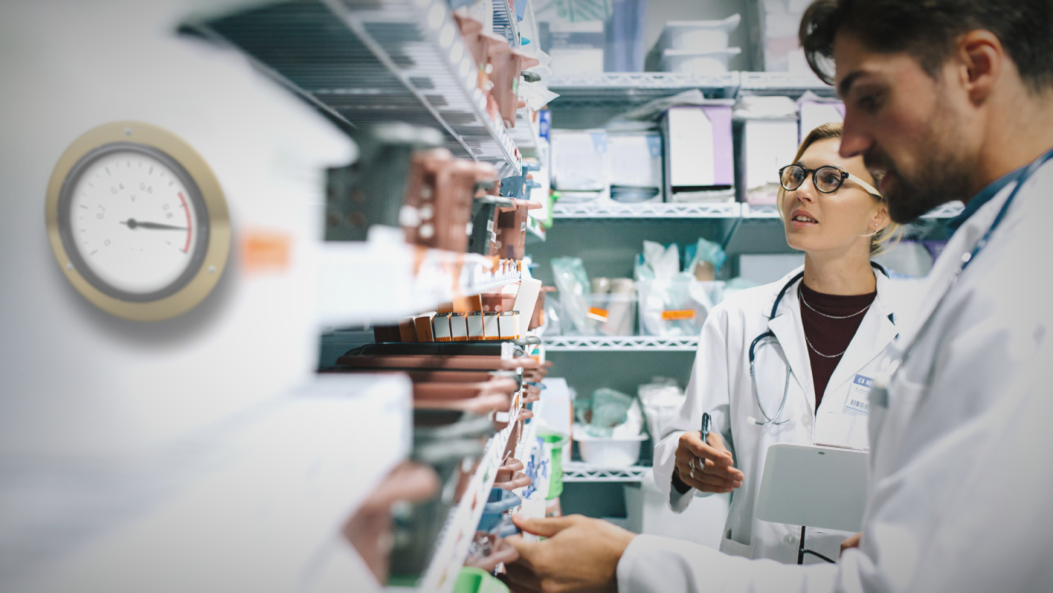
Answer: value=0.9 unit=V
